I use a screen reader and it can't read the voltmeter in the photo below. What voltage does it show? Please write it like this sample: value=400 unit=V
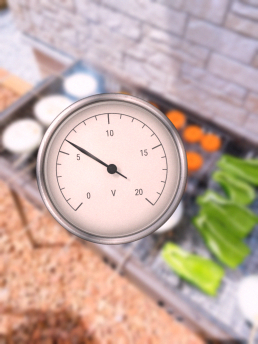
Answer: value=6 unit=V
